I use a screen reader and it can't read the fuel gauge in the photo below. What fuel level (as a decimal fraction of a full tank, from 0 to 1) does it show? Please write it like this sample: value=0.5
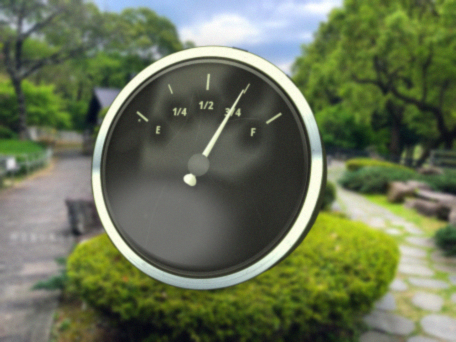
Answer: value=0.75
